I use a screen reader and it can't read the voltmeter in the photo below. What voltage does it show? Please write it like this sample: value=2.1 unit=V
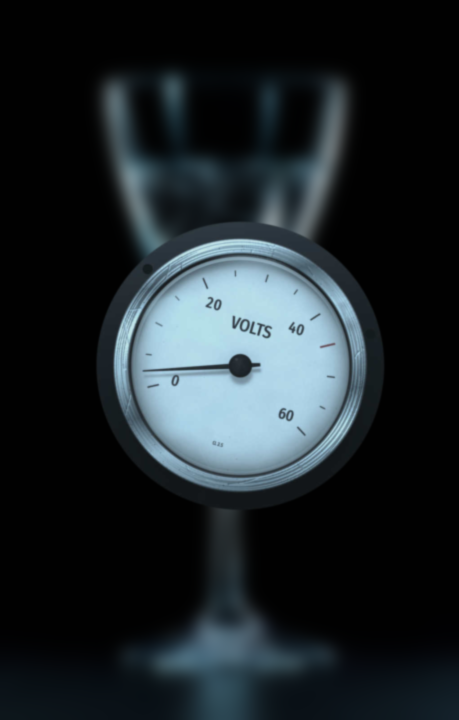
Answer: value=2.5 unit=V
